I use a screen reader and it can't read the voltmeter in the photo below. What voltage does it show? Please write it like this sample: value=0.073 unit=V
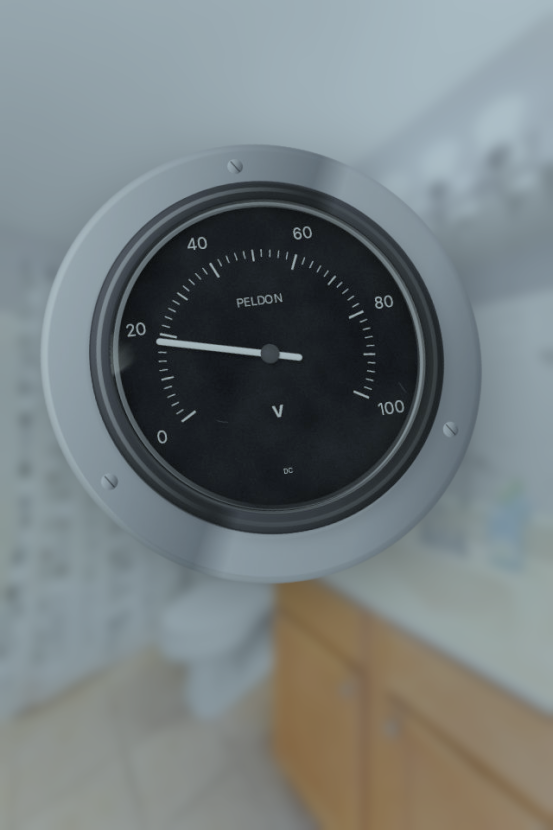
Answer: value=18 unit=V
